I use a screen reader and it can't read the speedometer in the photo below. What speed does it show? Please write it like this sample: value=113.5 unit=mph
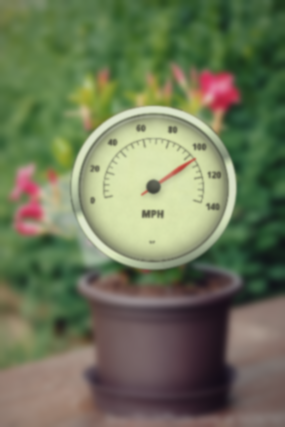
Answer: value=105 unit=mph
